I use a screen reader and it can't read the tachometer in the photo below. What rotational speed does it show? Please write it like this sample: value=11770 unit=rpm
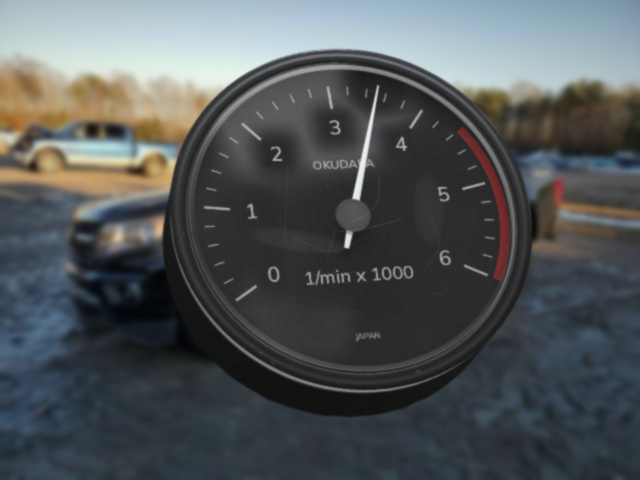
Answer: value=3500 unit=rpm
